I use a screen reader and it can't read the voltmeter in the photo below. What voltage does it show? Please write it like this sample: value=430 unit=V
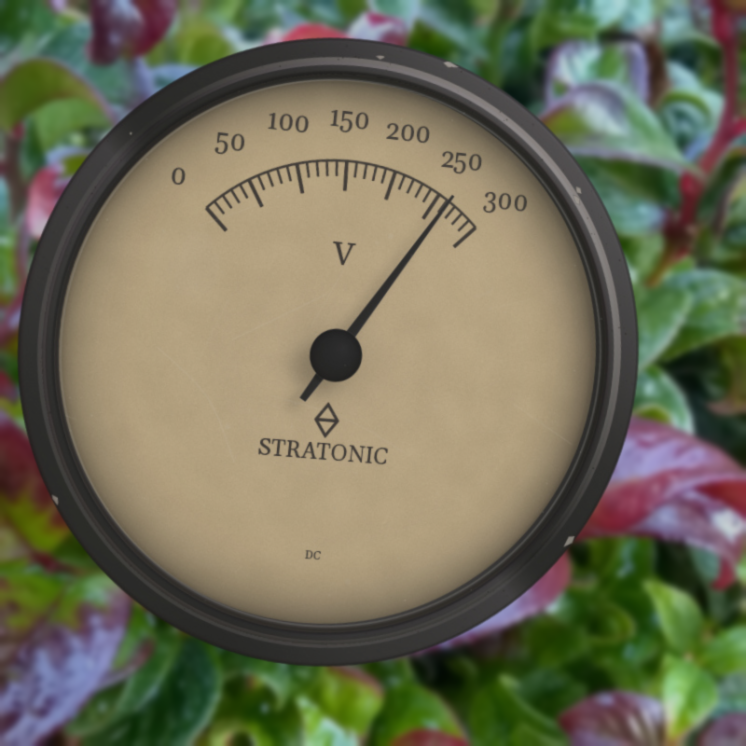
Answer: value=260 unit=V
